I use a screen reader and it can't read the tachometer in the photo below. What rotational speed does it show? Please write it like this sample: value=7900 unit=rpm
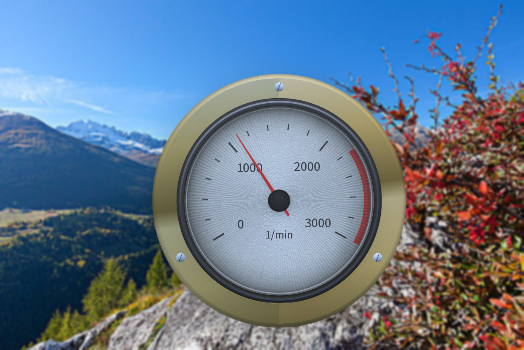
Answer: value=1100 unit=rpm
